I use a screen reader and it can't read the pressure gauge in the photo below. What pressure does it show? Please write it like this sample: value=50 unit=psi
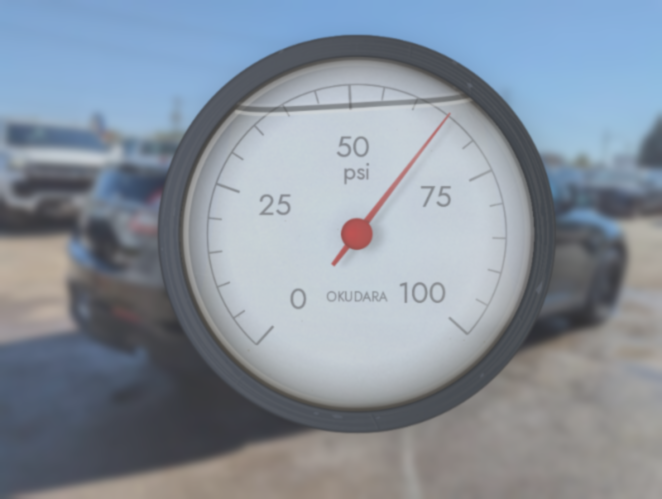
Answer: value=65 unit=psi
